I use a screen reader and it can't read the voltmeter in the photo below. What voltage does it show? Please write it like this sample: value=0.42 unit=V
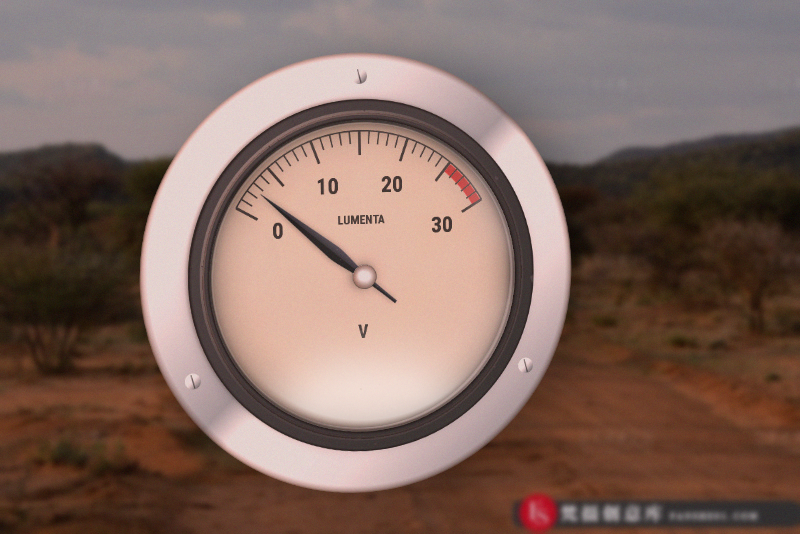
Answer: value=2.5 unit=V
